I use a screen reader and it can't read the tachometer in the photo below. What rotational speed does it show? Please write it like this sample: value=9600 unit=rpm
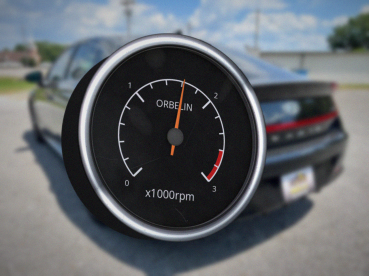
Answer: value=1600 unit=rpm
